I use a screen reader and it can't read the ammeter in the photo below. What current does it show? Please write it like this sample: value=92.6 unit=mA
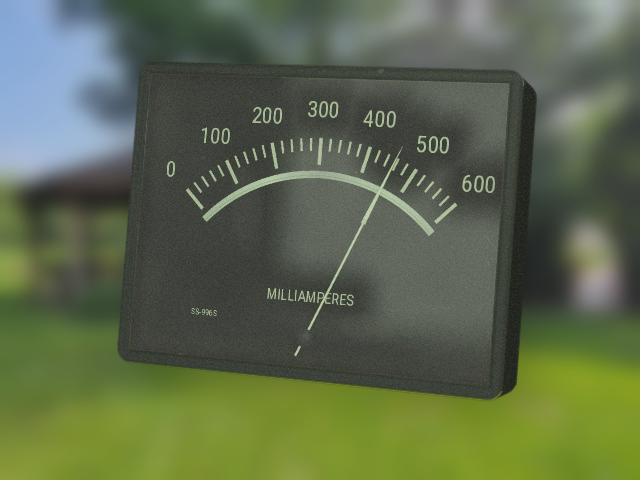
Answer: value=460 unit=mA
